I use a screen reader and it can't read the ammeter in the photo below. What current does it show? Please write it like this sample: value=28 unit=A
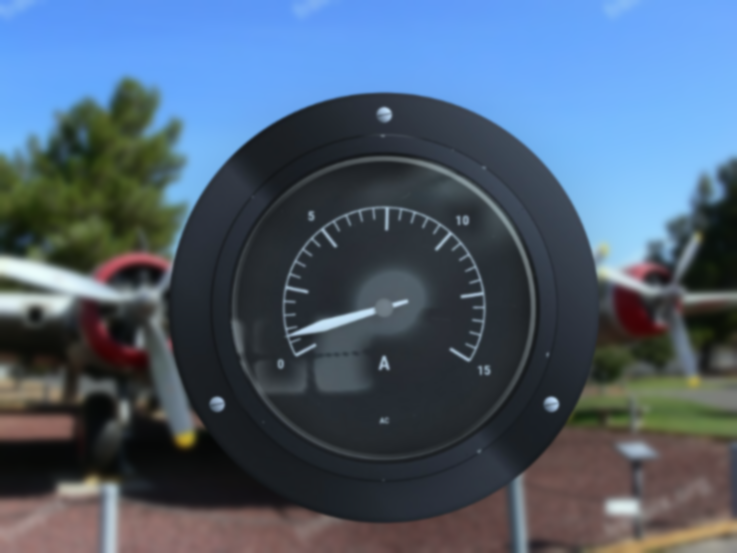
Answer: value=0.75 unit=A
